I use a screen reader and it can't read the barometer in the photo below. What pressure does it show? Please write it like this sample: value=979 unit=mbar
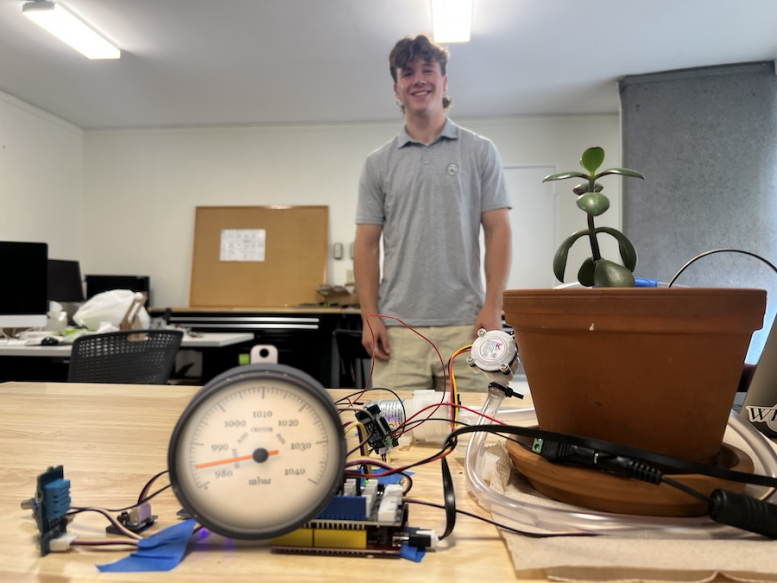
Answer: value=985 unit=mbar
